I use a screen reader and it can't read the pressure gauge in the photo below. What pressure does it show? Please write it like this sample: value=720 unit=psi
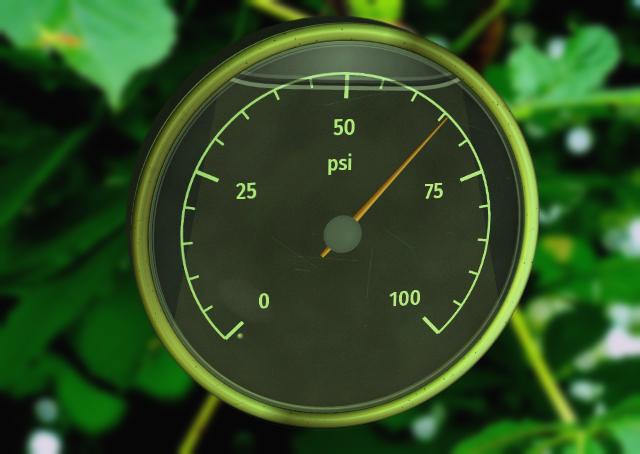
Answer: value=65 unit=psi
